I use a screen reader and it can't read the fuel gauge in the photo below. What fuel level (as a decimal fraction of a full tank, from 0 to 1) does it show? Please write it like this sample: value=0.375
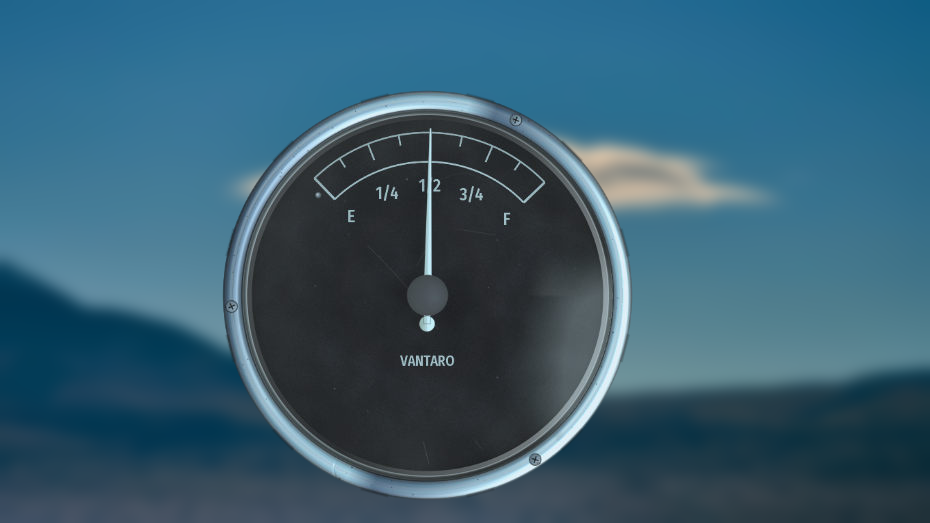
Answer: value=0.5
